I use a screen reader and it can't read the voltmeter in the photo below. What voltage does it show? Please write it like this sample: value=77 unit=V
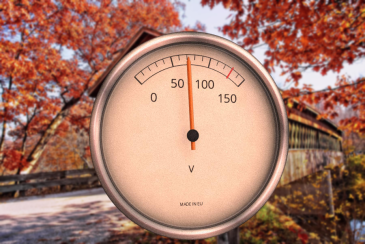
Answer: value=70 unit=V
